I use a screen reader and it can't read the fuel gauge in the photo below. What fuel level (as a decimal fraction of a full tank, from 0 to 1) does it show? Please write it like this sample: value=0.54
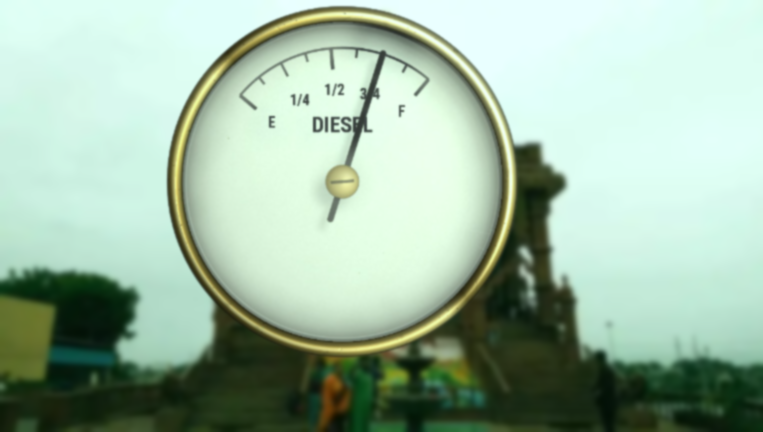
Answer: value=0.75
